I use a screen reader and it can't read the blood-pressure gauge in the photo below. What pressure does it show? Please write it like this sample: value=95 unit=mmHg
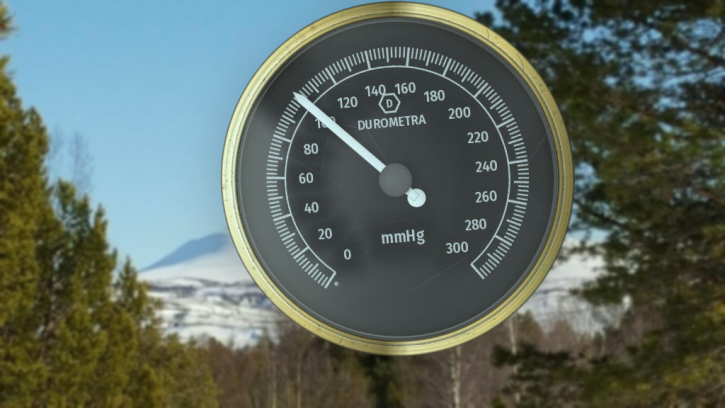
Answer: value=102 unit=mmHg
